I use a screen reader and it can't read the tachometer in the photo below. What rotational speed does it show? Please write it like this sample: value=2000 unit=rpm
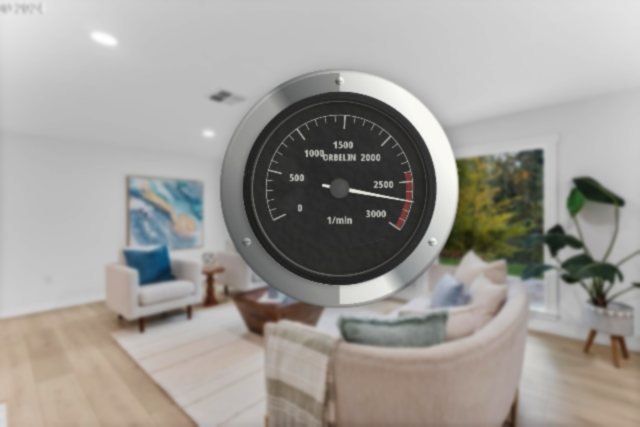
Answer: value=2700 unit=rpm
